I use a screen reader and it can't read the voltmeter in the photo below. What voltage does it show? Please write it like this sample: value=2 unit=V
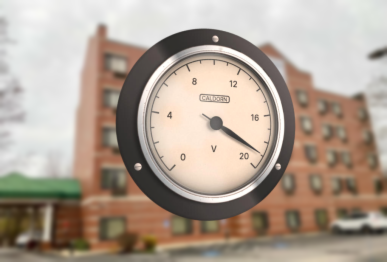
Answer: value=19 unit=V
